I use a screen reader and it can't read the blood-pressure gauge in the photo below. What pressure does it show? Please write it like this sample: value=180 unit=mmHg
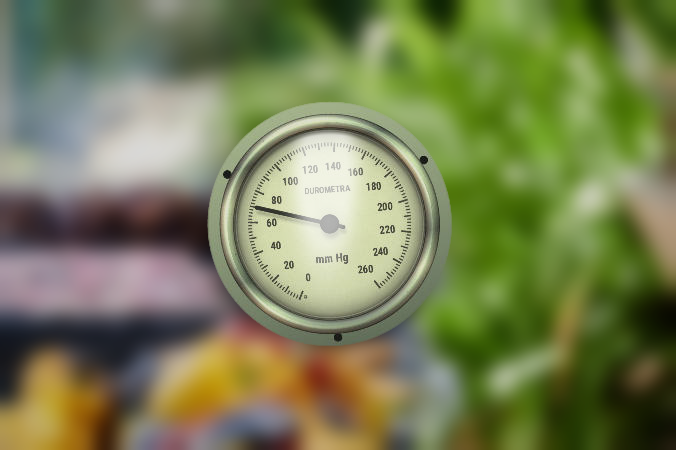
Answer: value=70 unit=mmHg
